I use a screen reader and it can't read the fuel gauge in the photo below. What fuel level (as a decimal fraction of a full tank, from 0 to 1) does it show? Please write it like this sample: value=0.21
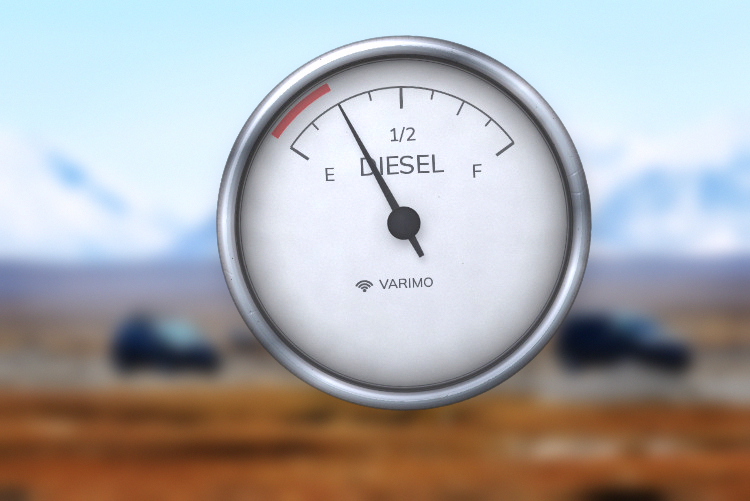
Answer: value=0.25
